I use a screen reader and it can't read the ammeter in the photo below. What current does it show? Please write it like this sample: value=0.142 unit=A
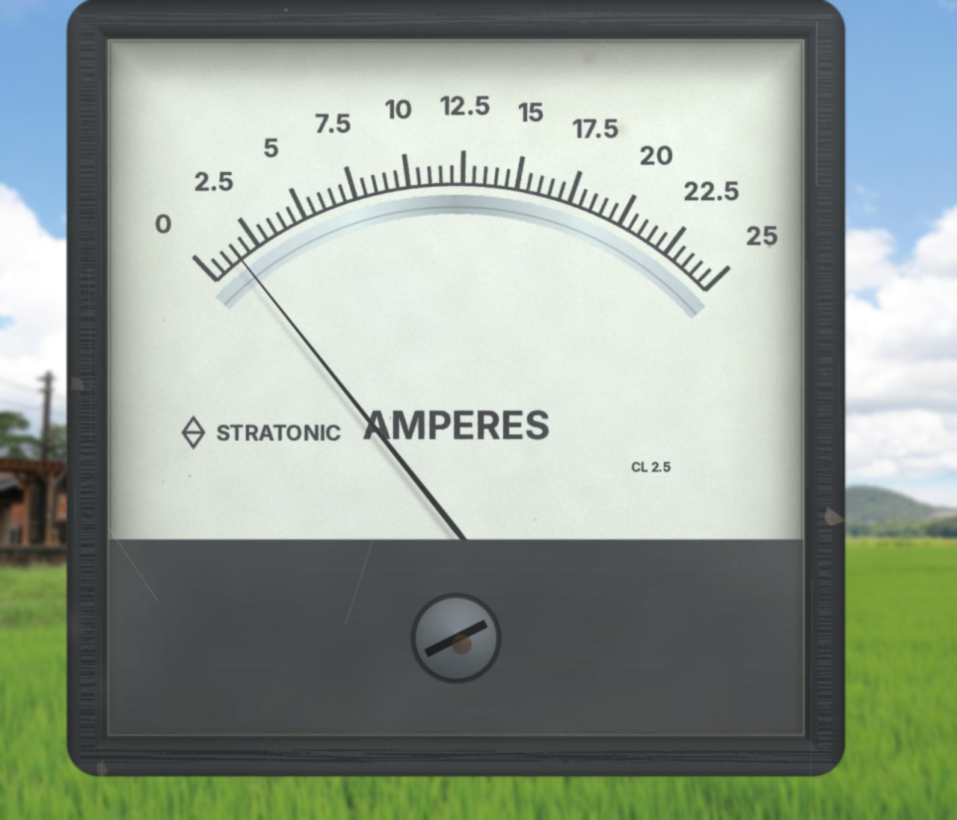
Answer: value=1.5 unit=A
